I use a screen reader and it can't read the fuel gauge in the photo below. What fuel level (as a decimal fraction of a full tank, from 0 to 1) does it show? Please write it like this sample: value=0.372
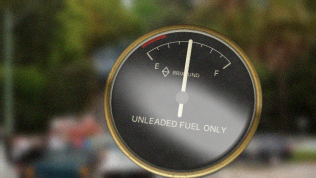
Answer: value=0.5
